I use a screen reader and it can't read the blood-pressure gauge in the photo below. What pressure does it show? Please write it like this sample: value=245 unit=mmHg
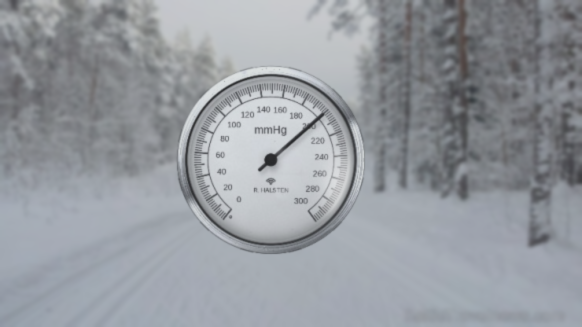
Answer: value=200 unit=mmHg
